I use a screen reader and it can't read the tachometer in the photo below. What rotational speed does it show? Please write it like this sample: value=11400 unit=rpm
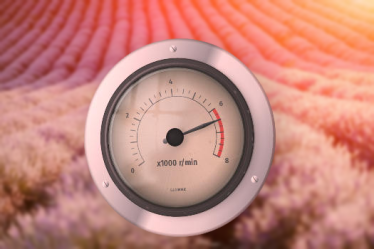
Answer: value=6500 unit=rpm
